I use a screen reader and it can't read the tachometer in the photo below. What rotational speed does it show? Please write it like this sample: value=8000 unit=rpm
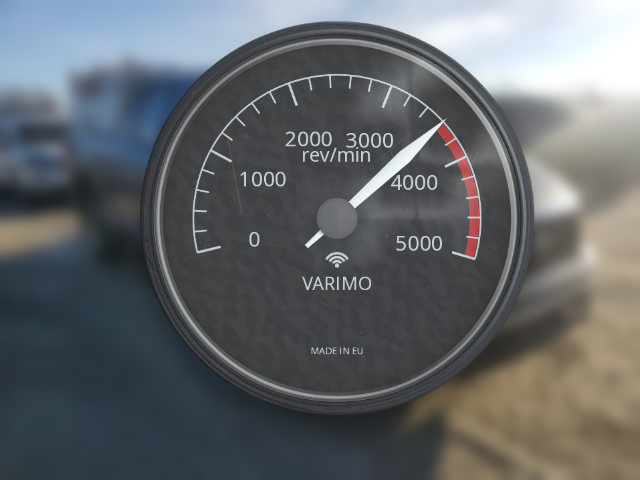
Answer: value=3600 unit=rpm
